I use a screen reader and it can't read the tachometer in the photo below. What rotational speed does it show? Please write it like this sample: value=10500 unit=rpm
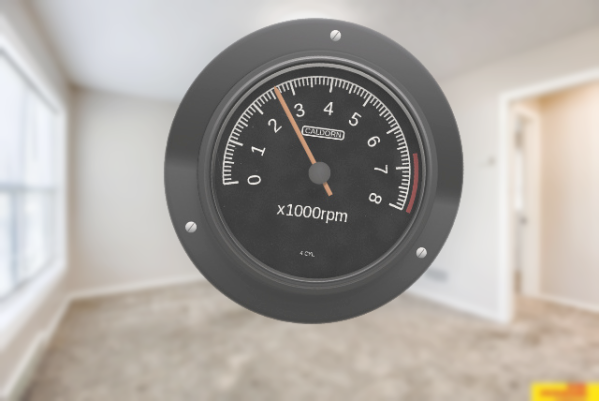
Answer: value=2600 unit=rpm
